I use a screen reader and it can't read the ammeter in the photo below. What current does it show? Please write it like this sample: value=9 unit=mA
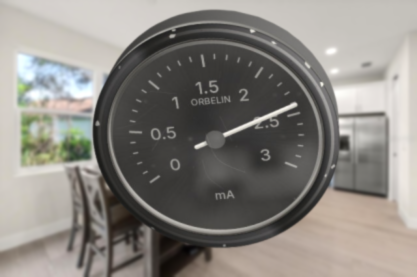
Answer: value=2.4 unit=mA
